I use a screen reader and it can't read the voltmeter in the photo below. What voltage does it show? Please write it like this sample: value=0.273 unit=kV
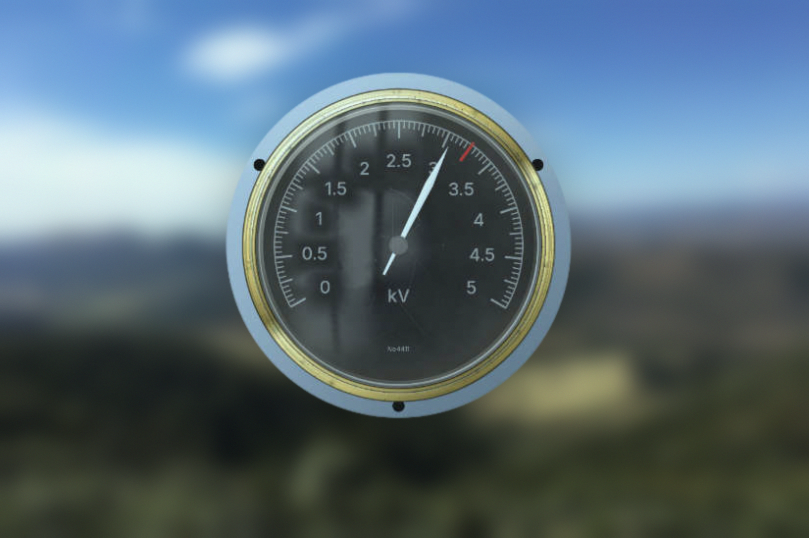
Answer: value=3.05 unit=kV
